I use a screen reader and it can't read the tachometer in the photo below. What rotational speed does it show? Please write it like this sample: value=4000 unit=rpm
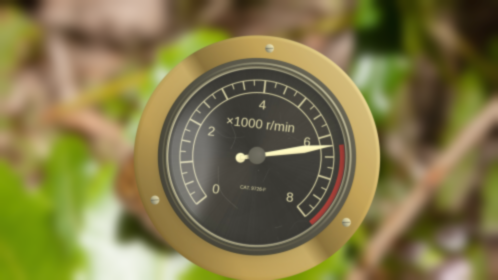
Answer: value=6250 unit=rpm
